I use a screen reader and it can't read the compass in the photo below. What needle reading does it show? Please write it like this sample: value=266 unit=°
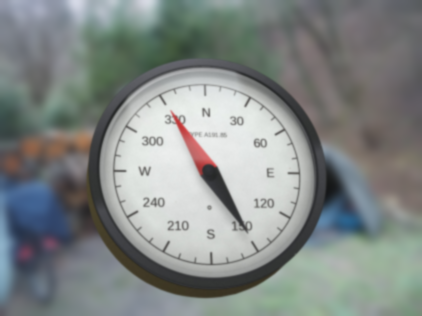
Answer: value=330 unit=°
